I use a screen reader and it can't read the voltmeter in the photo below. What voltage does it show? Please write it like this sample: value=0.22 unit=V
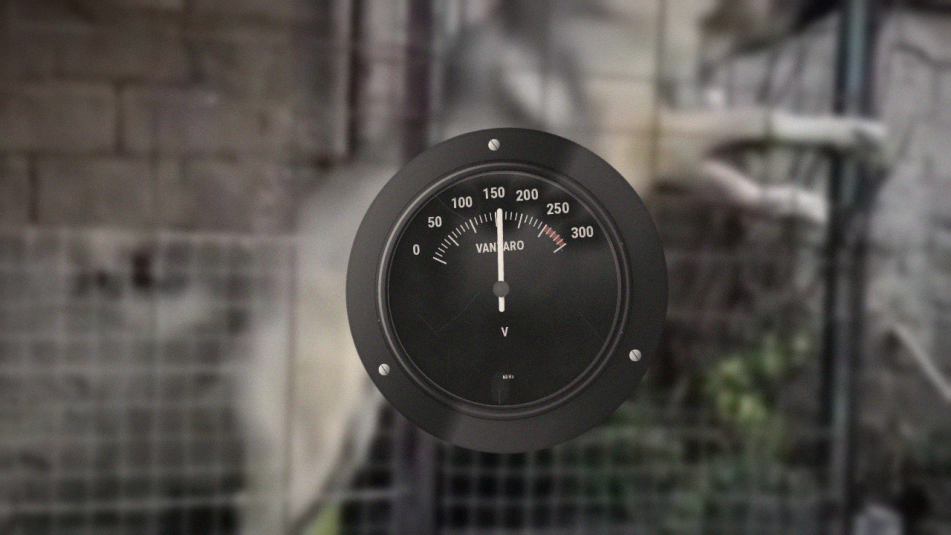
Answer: value=160 unit=V
